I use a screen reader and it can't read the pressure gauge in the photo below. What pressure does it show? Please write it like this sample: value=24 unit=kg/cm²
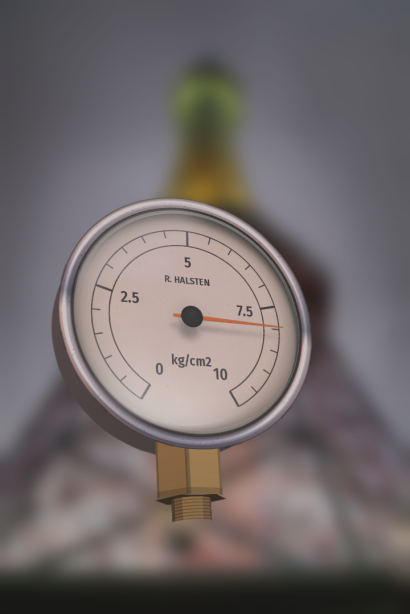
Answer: value=8 unit=kg/cm²
